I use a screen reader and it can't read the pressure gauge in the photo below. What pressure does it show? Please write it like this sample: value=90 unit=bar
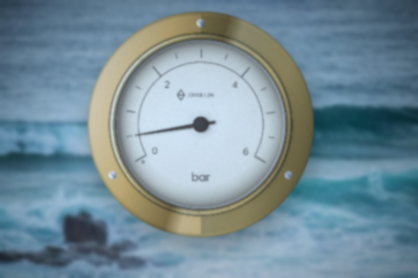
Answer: value=0.5 unit=bar
